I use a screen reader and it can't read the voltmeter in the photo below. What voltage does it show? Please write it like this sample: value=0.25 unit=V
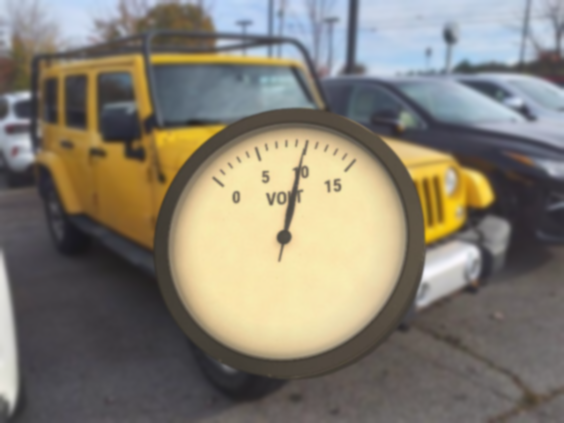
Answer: value=10 unit=V
